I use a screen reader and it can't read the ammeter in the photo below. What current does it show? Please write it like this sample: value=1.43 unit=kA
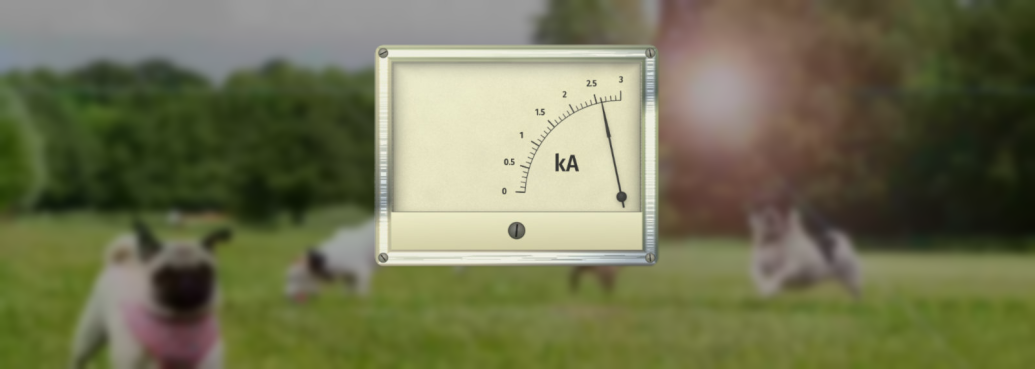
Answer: value=2.6 unit=kA
